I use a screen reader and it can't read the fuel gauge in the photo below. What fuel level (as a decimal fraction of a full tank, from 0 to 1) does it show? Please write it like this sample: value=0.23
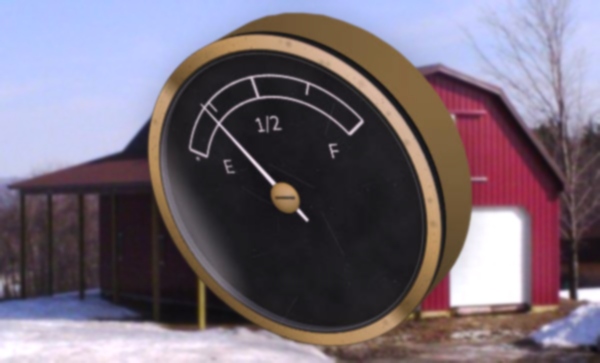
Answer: value=0.25
